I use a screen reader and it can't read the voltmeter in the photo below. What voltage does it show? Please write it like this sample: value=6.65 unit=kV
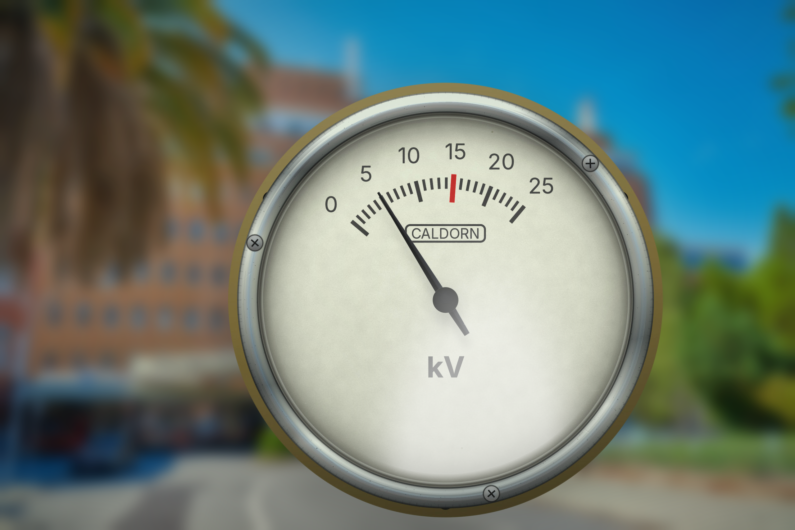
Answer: value=5 unit=kV
